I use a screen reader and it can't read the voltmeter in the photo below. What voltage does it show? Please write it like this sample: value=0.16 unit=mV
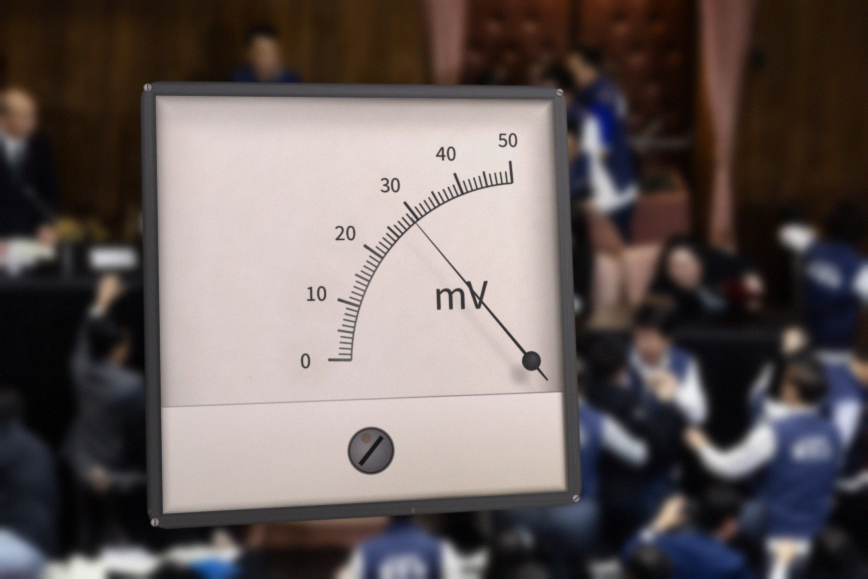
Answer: value=29 unit=mV
